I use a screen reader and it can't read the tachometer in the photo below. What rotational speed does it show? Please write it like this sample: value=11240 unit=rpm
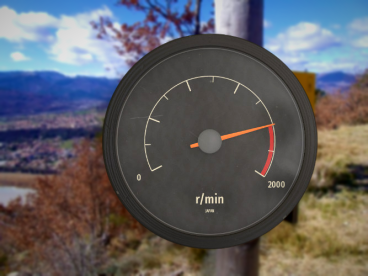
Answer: value=1600 unit=rpm
